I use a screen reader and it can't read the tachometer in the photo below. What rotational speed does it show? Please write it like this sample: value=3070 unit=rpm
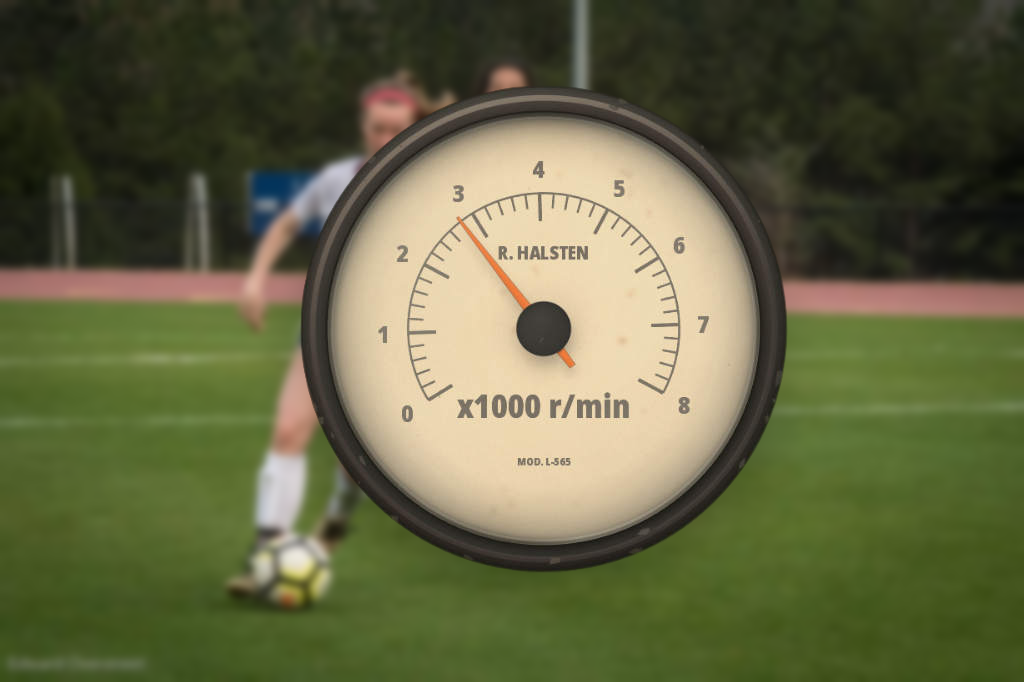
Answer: value=2800 unit=rpm
